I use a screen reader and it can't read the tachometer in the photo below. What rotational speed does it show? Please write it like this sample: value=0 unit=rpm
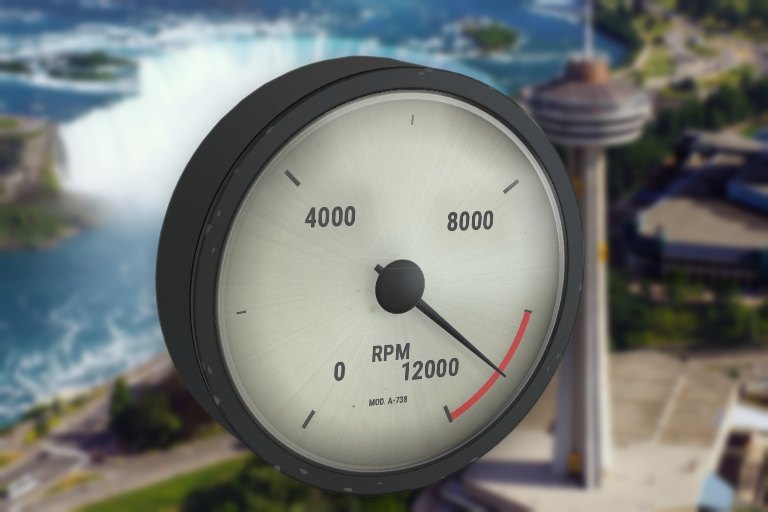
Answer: value=11000 unit=rpm
